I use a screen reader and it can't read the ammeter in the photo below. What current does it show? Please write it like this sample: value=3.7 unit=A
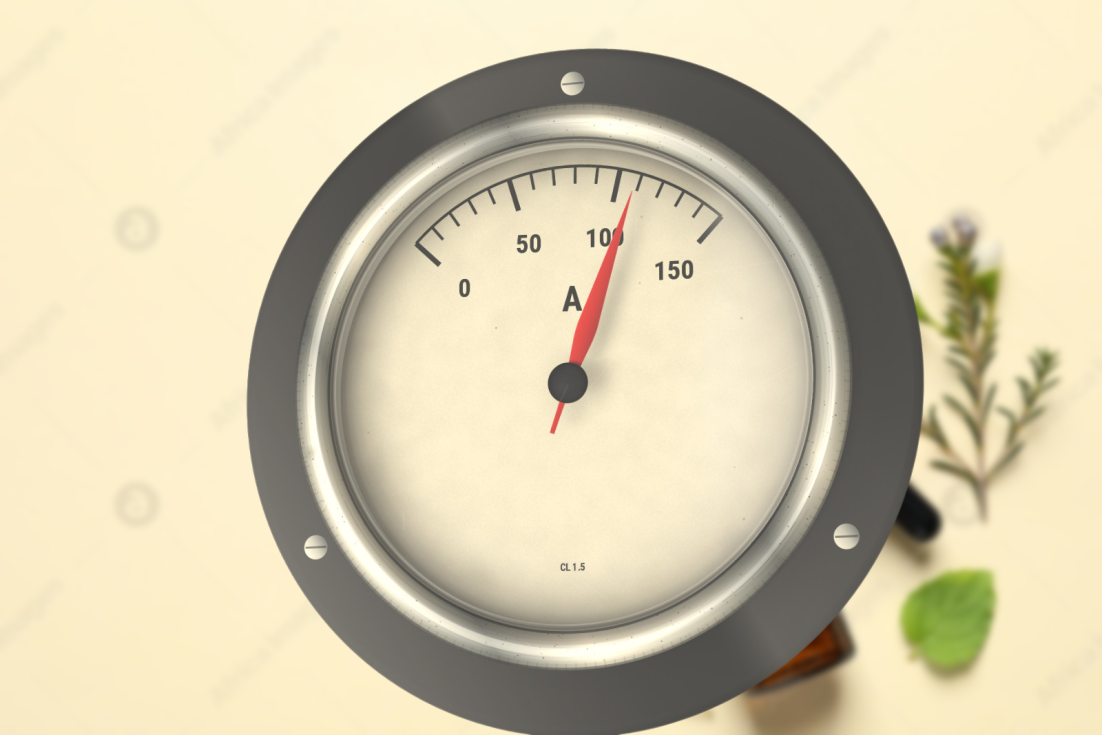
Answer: value=110 unit=A
